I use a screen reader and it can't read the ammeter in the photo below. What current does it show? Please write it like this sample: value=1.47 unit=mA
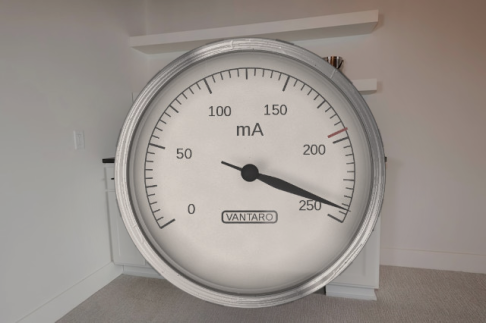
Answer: value=242.5 unit=mA
